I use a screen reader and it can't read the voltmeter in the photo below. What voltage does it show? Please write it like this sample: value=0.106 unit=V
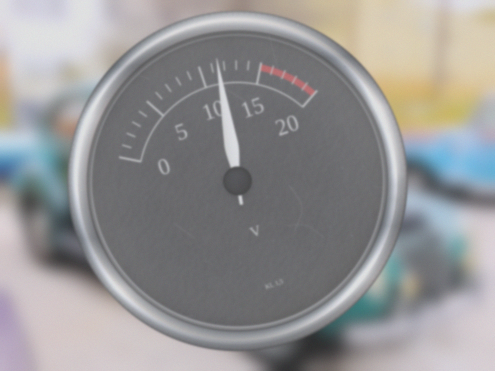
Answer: value=11.5 unit=V
